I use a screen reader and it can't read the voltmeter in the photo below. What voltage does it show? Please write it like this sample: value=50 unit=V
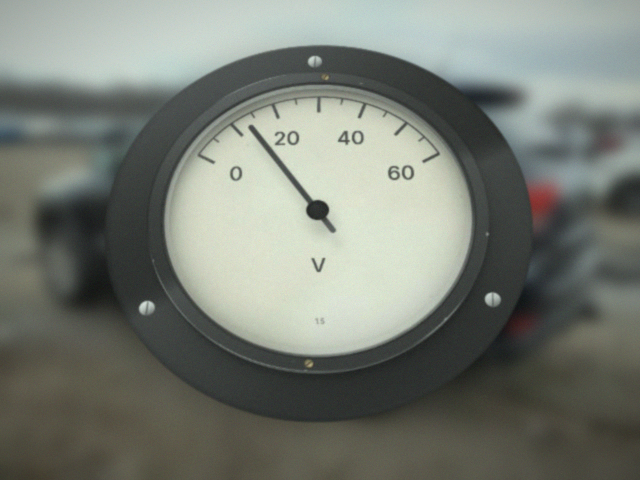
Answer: value=12.5 unit=V
